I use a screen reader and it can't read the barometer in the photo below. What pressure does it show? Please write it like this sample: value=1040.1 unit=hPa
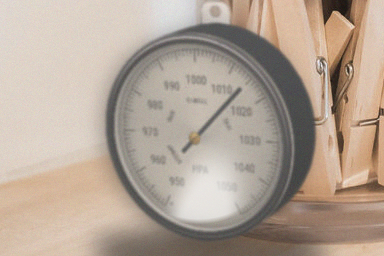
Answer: value=1015 unit=hPa
